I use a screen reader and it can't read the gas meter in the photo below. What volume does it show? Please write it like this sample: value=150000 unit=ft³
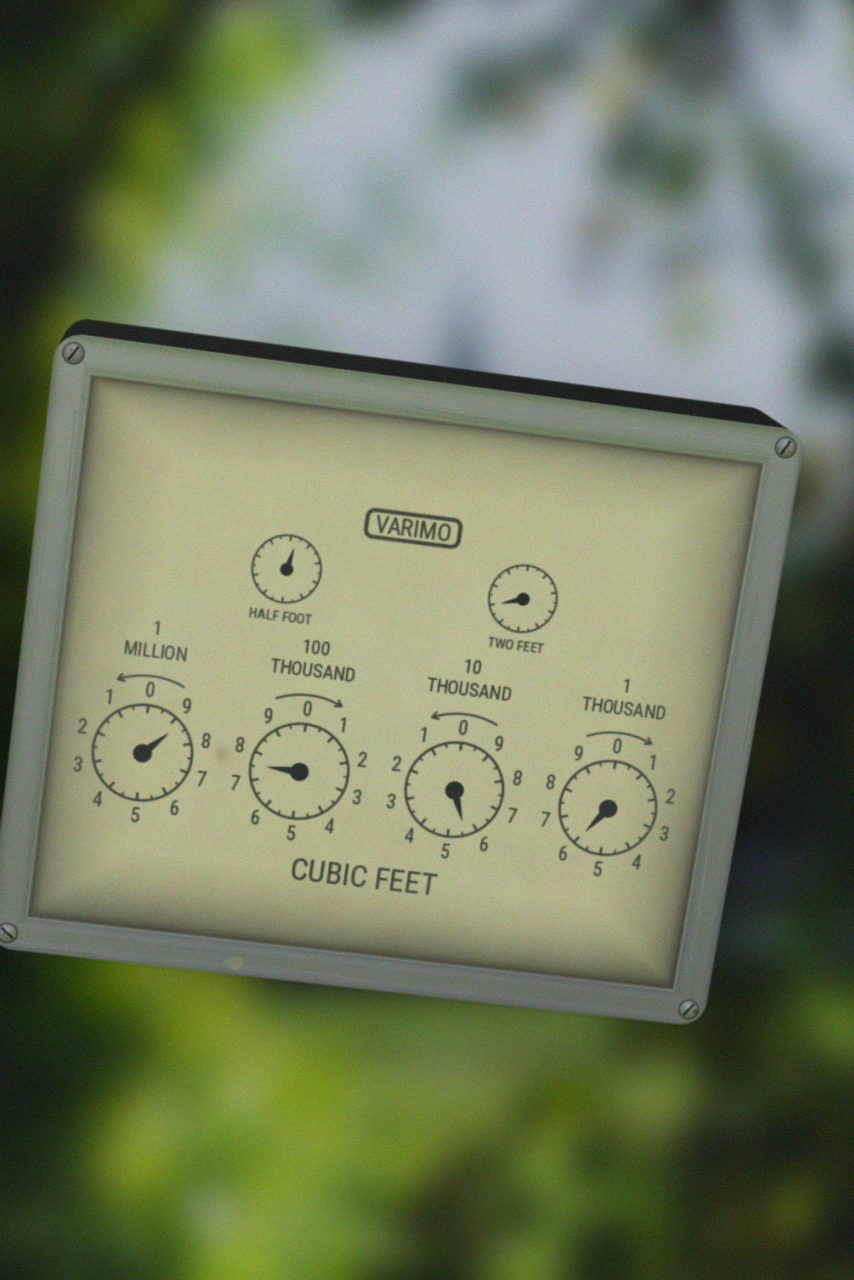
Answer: value=875600 unit=ft³
